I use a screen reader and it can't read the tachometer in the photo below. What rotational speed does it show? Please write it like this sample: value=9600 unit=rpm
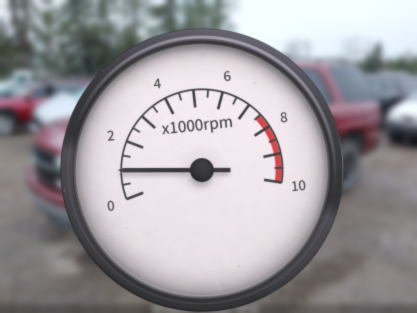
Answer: value=1000 unit=rpm
